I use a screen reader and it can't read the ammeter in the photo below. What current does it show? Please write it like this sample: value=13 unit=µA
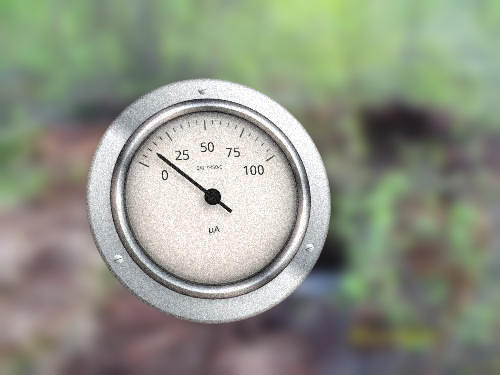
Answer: value=10 unit=µA
